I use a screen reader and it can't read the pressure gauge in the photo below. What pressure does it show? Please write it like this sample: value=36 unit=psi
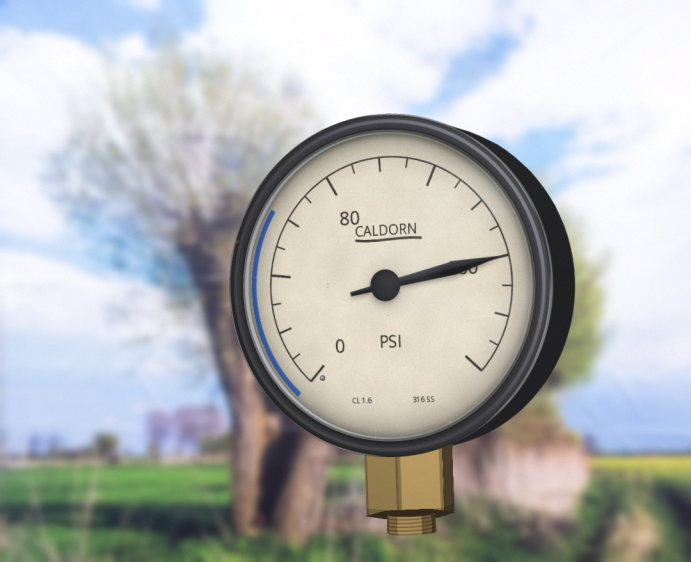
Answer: value=160 unit=psi
